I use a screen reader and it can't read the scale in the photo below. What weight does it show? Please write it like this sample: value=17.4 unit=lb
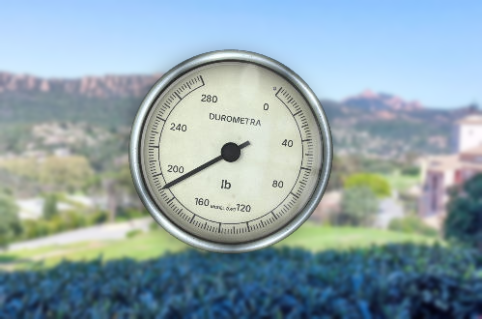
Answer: value=190 unit=lb
